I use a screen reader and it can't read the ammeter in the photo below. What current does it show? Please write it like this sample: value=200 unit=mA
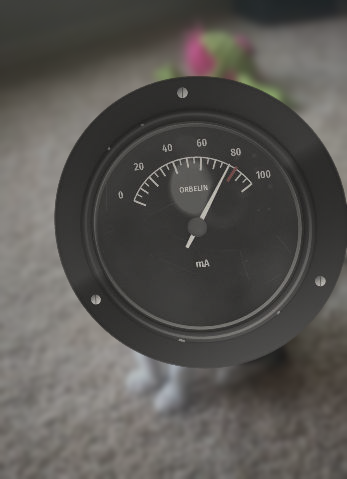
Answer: value=80 unit=mA
